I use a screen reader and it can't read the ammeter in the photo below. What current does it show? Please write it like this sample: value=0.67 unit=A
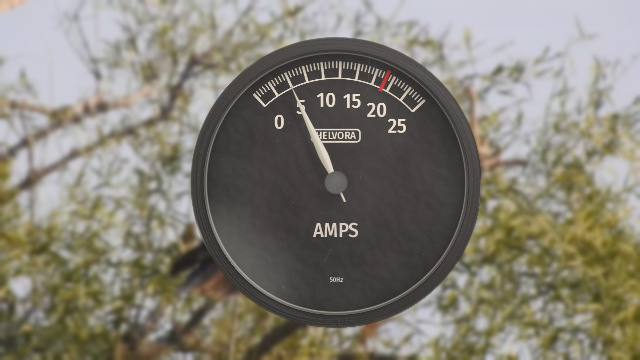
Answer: value=5 unit=A
